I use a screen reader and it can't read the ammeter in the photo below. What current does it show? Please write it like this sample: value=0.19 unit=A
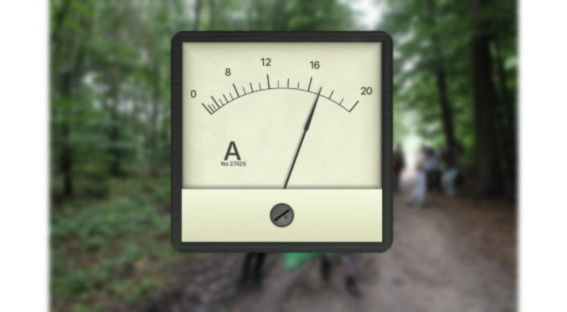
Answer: value=17 unit=A
